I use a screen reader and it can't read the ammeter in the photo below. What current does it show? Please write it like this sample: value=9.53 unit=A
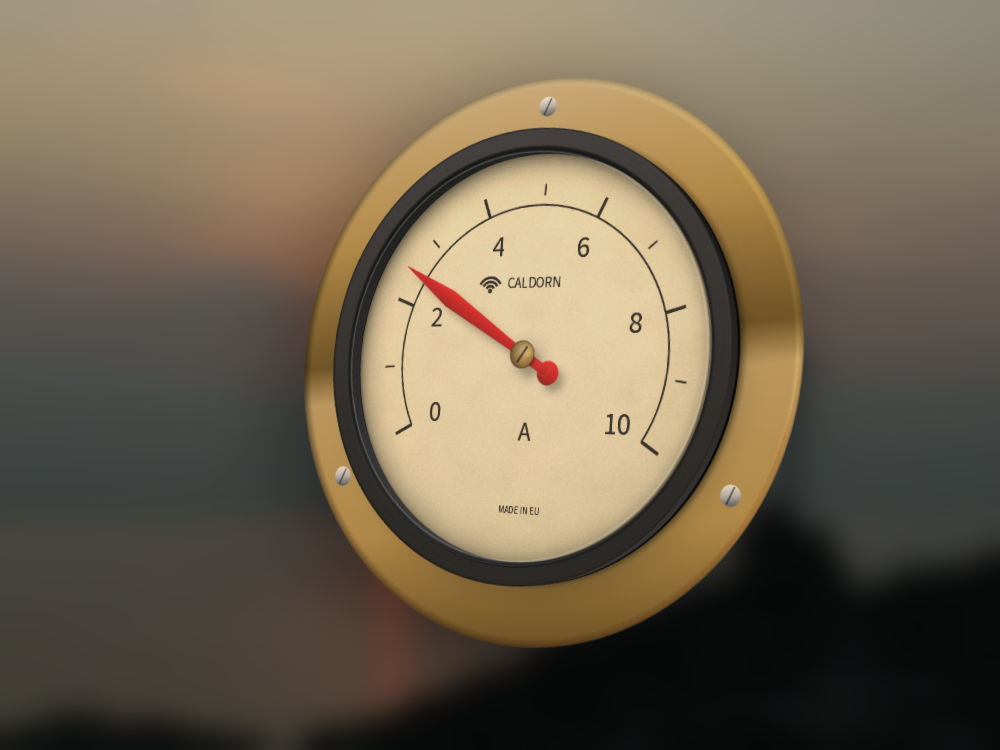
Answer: value=2.5 unit=A
